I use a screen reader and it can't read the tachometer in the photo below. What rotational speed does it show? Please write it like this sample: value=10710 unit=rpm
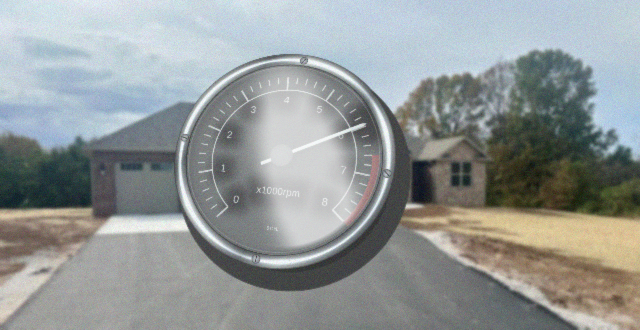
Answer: value=6000 unit=rpm
